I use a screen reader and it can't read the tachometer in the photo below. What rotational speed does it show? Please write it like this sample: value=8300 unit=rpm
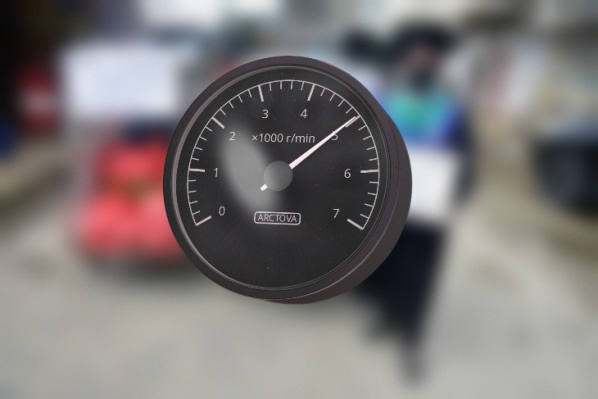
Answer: value=5000 unit=rpm
